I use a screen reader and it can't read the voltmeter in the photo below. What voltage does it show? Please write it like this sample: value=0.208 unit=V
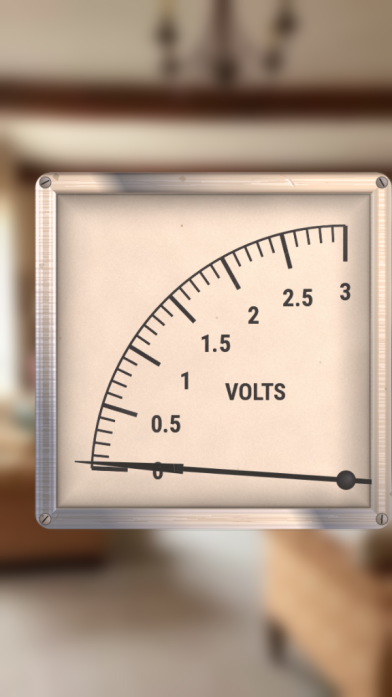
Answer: value=0.05 unit=V
